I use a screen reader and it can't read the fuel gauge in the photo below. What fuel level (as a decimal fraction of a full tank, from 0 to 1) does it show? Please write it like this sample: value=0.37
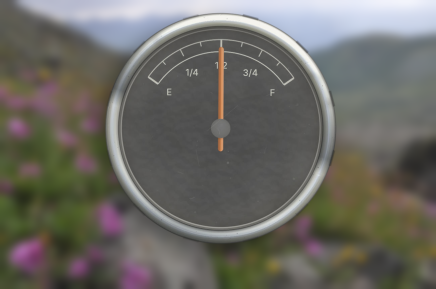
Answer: value=0.5
